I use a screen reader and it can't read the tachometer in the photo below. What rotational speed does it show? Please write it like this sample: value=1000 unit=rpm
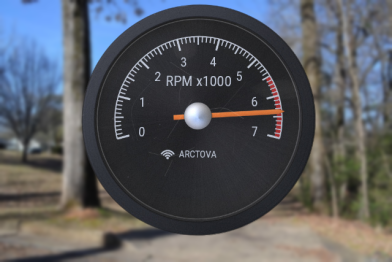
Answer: value=6400 unit=rpm
